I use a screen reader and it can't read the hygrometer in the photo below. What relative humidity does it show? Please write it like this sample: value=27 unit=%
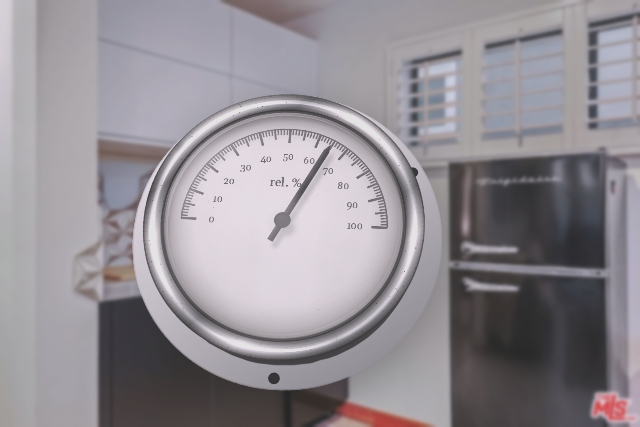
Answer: value=65 unit=%
